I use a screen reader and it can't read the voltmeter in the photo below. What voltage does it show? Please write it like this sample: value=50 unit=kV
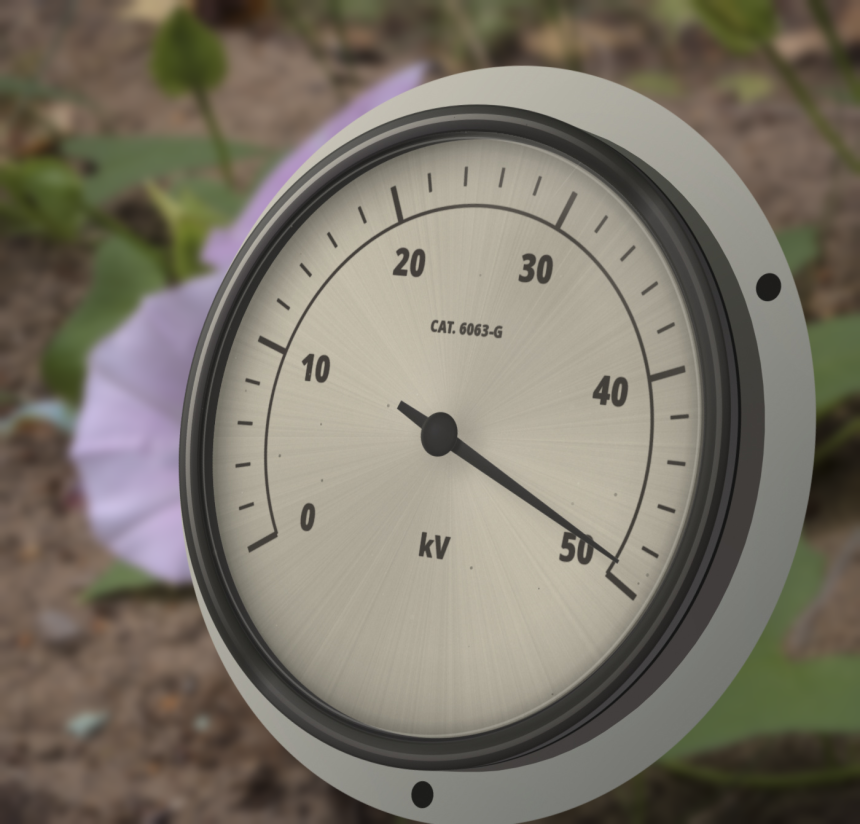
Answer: value=49 unit=kV
